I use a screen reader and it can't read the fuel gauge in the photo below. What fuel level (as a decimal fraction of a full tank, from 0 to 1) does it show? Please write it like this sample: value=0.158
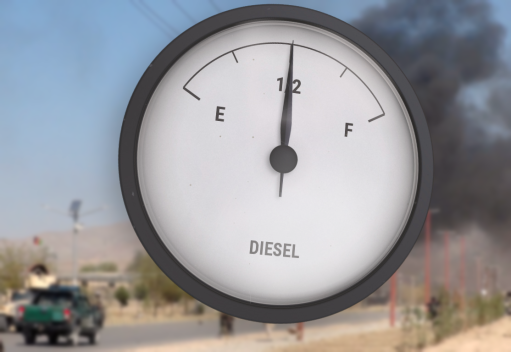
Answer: value=0.5
